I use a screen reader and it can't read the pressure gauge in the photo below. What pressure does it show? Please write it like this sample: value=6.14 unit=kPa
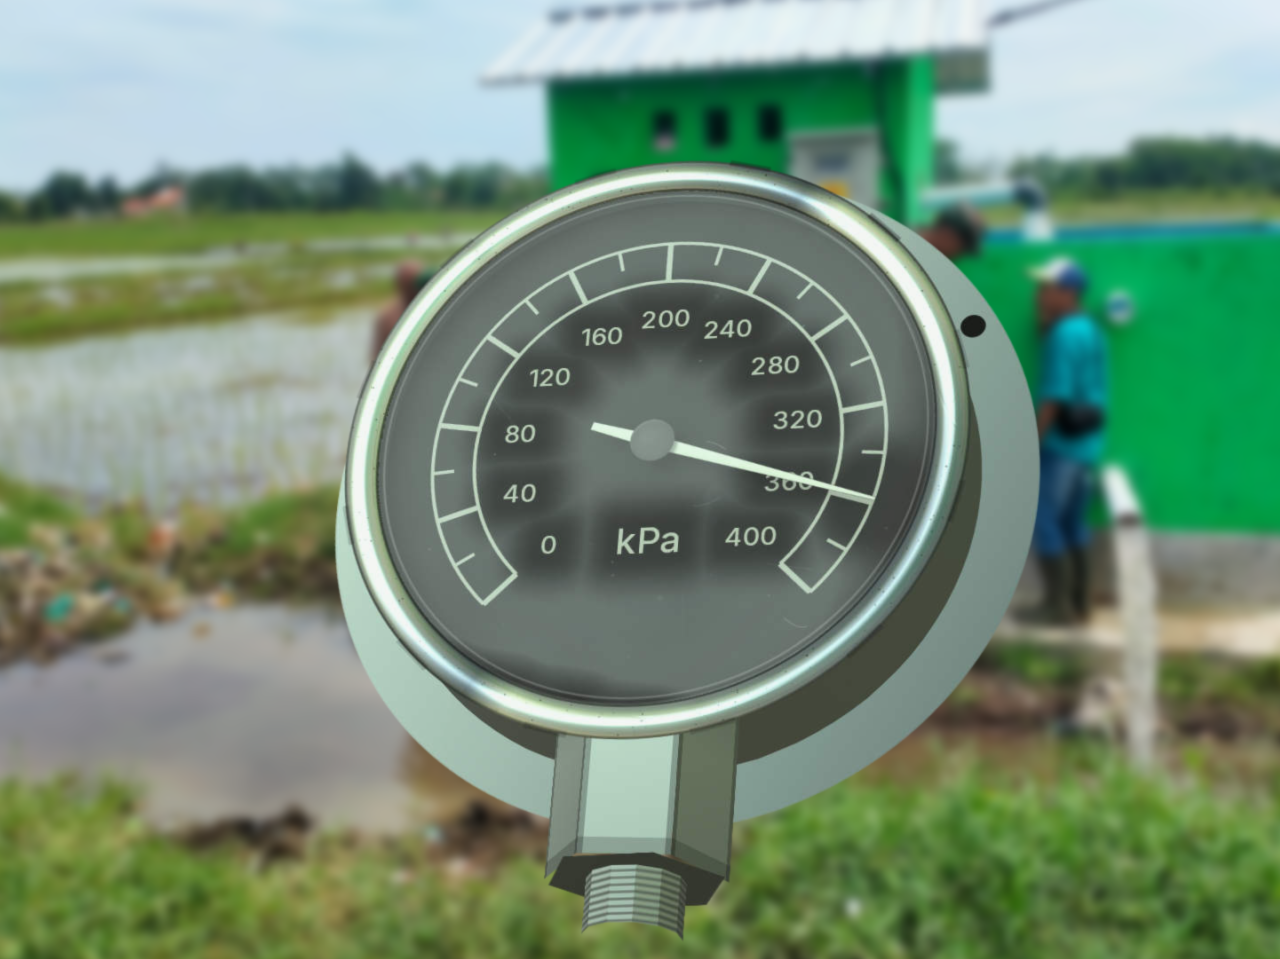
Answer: value=360 unit=kPa
